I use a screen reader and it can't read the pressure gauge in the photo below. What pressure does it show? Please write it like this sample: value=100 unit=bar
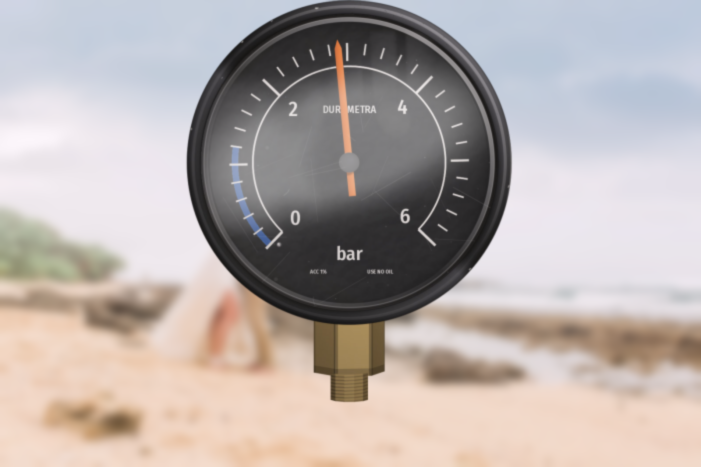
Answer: value=2.9 unit=bar
